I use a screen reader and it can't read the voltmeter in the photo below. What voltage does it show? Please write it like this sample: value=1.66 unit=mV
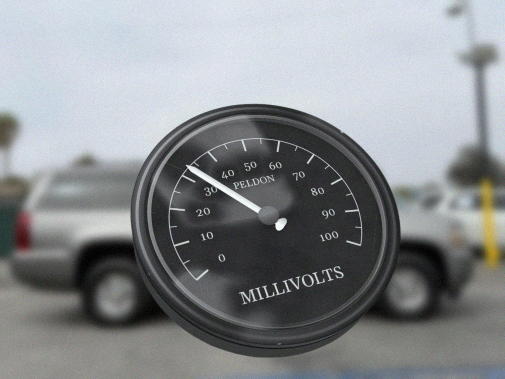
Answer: value=32.5 unit=mV
